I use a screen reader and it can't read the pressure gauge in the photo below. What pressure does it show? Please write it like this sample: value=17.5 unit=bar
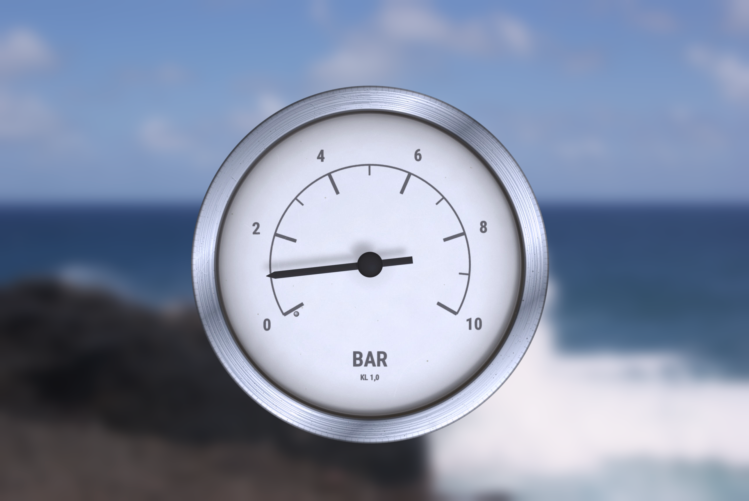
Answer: value=1 unit=bar
